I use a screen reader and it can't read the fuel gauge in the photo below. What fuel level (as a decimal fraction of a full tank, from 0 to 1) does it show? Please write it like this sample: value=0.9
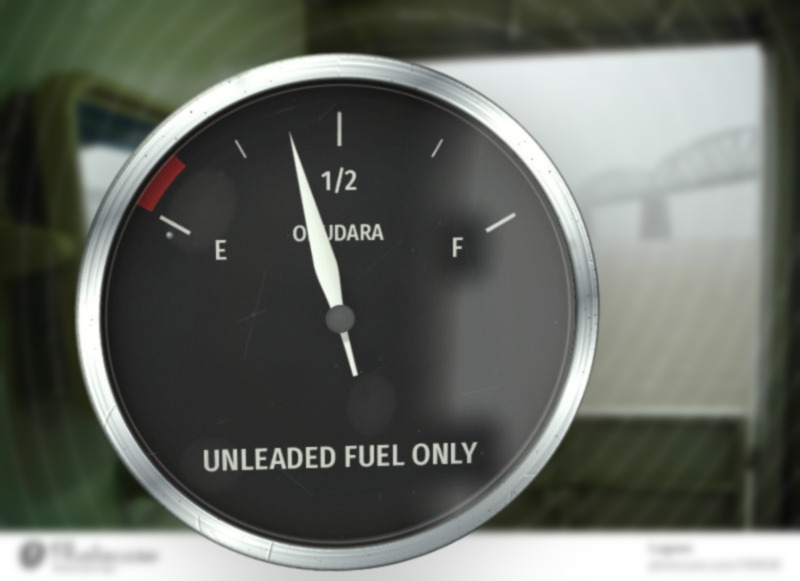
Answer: value=0.375
